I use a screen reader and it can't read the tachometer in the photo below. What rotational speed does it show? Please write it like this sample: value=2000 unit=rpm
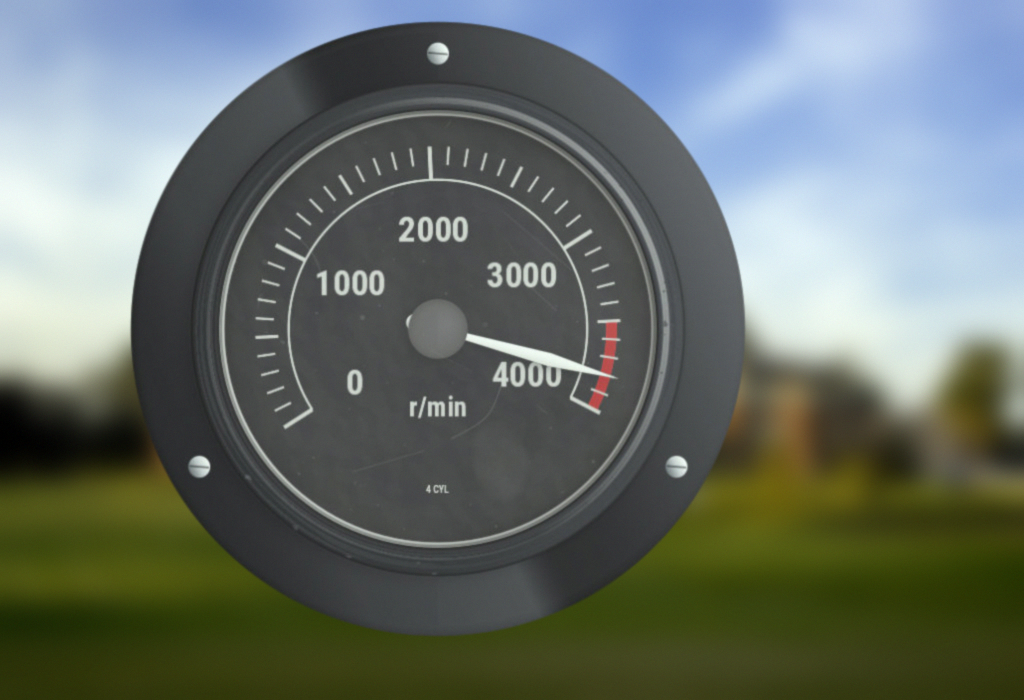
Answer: value=3800 unit=rpm
